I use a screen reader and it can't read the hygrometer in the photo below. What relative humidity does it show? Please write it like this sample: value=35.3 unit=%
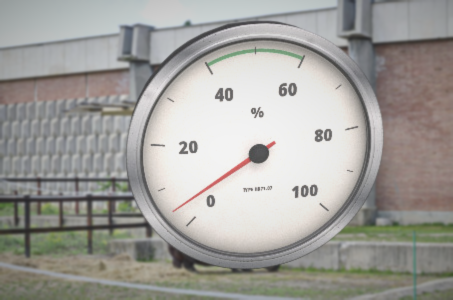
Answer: value=5 unit=%
